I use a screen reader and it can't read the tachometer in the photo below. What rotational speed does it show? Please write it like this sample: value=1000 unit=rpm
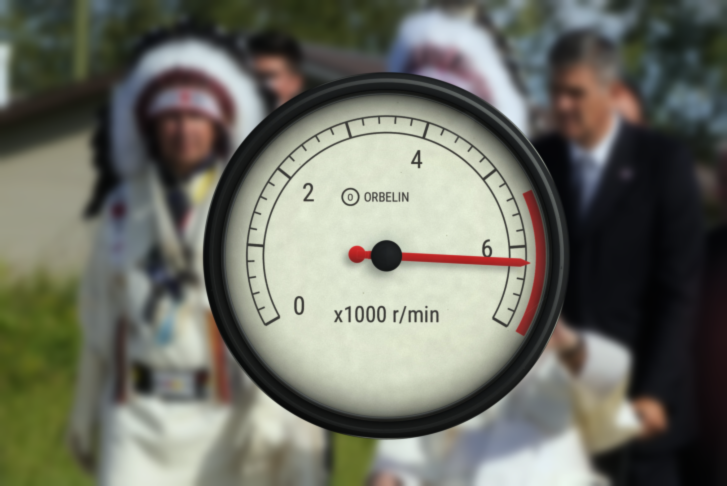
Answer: value=6200 unit=rpm
